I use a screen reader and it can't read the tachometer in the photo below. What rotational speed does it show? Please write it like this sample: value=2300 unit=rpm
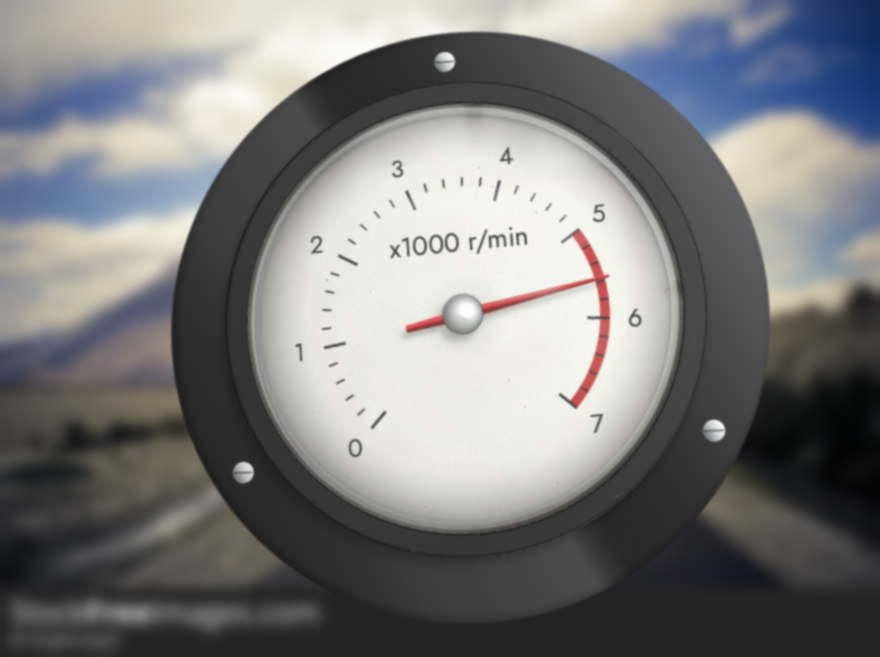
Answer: value=5600 unit=rpm
